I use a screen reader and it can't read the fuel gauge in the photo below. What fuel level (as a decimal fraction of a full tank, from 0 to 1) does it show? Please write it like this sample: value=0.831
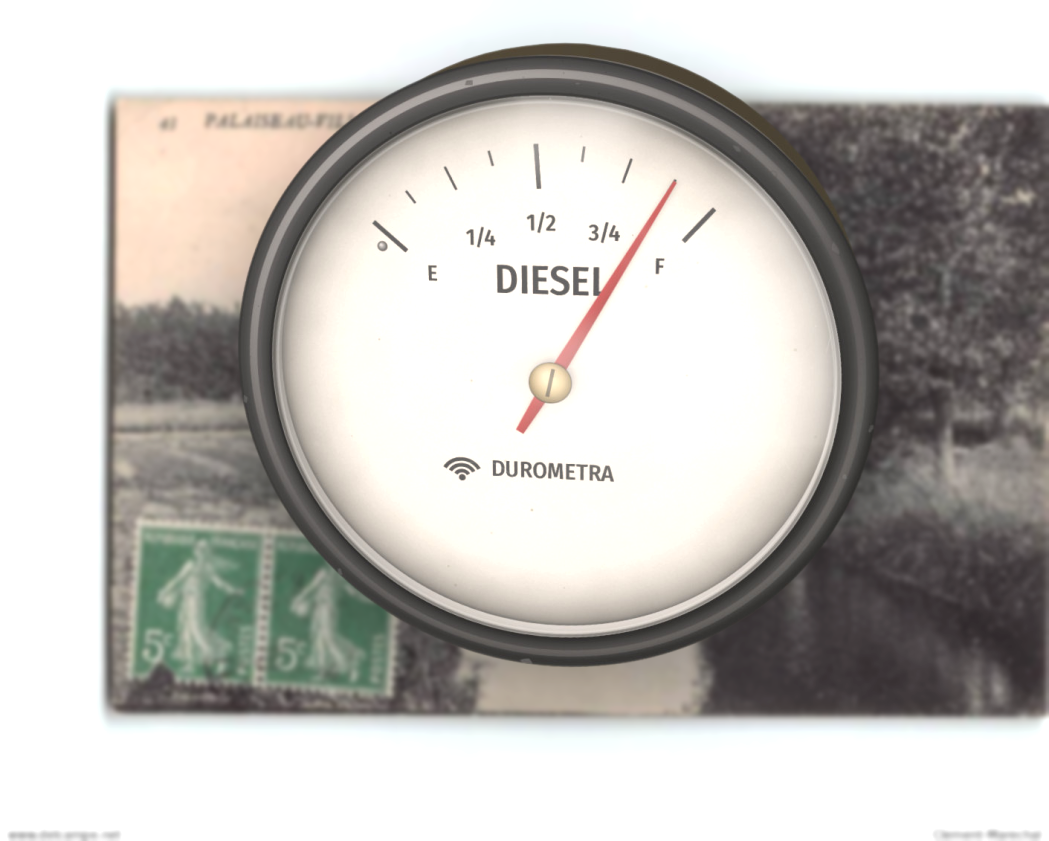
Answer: value=0.875
